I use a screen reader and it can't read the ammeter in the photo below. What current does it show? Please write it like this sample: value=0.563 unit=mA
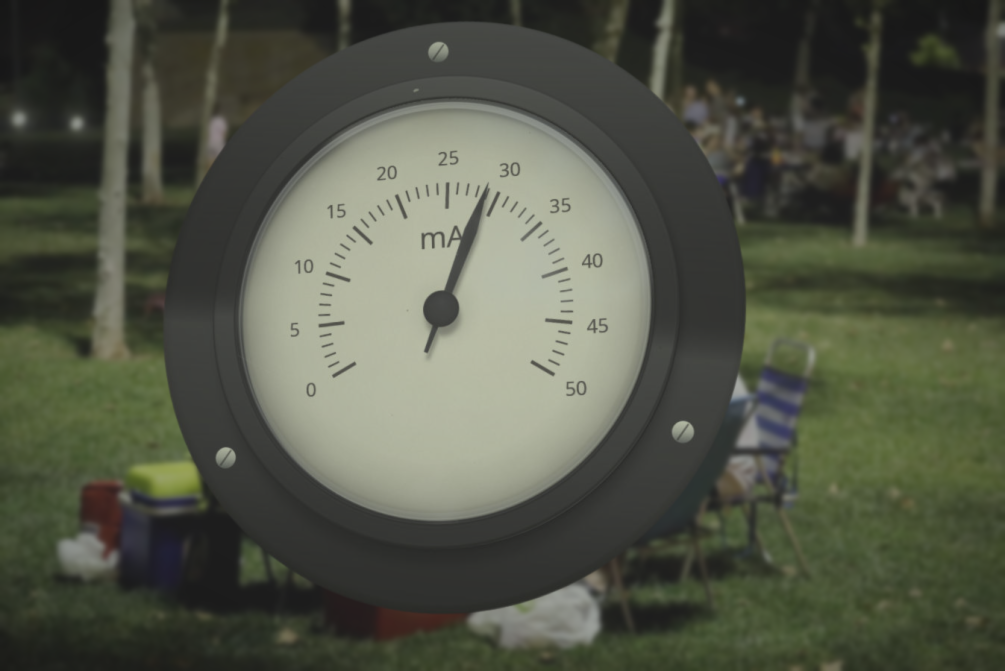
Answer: value=29 unit=mA
